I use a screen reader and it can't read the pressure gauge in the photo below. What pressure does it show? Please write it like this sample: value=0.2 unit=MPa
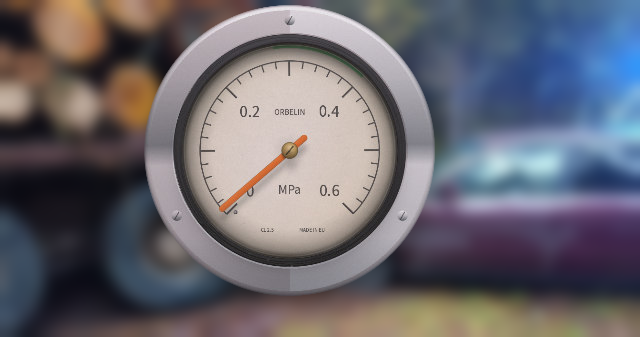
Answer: value=0.01 unit=MPa
